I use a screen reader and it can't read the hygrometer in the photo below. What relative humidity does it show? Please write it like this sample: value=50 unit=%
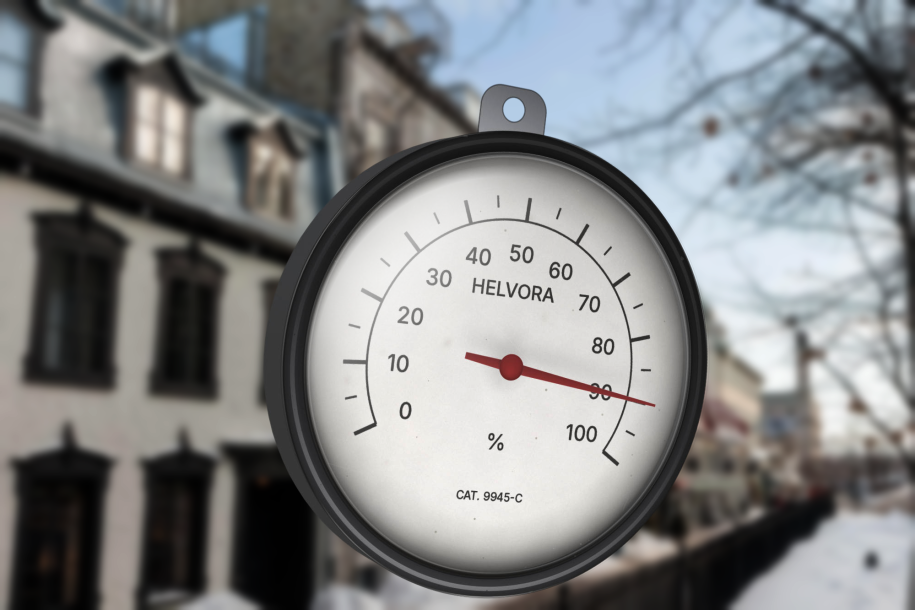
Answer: value=90 unit=%
